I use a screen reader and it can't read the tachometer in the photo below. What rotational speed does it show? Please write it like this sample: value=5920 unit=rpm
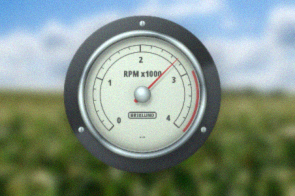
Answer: value=2700 unit=rpm
